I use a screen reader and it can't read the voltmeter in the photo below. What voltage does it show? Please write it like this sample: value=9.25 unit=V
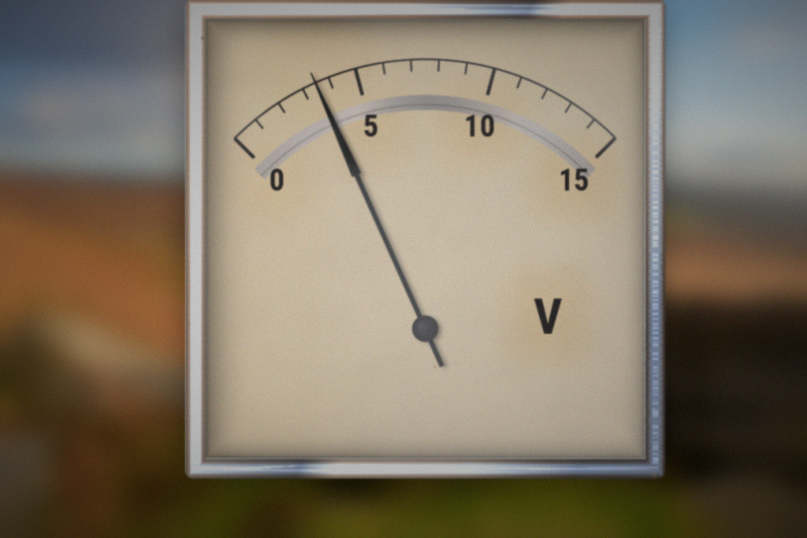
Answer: value=3.5 unit=V
